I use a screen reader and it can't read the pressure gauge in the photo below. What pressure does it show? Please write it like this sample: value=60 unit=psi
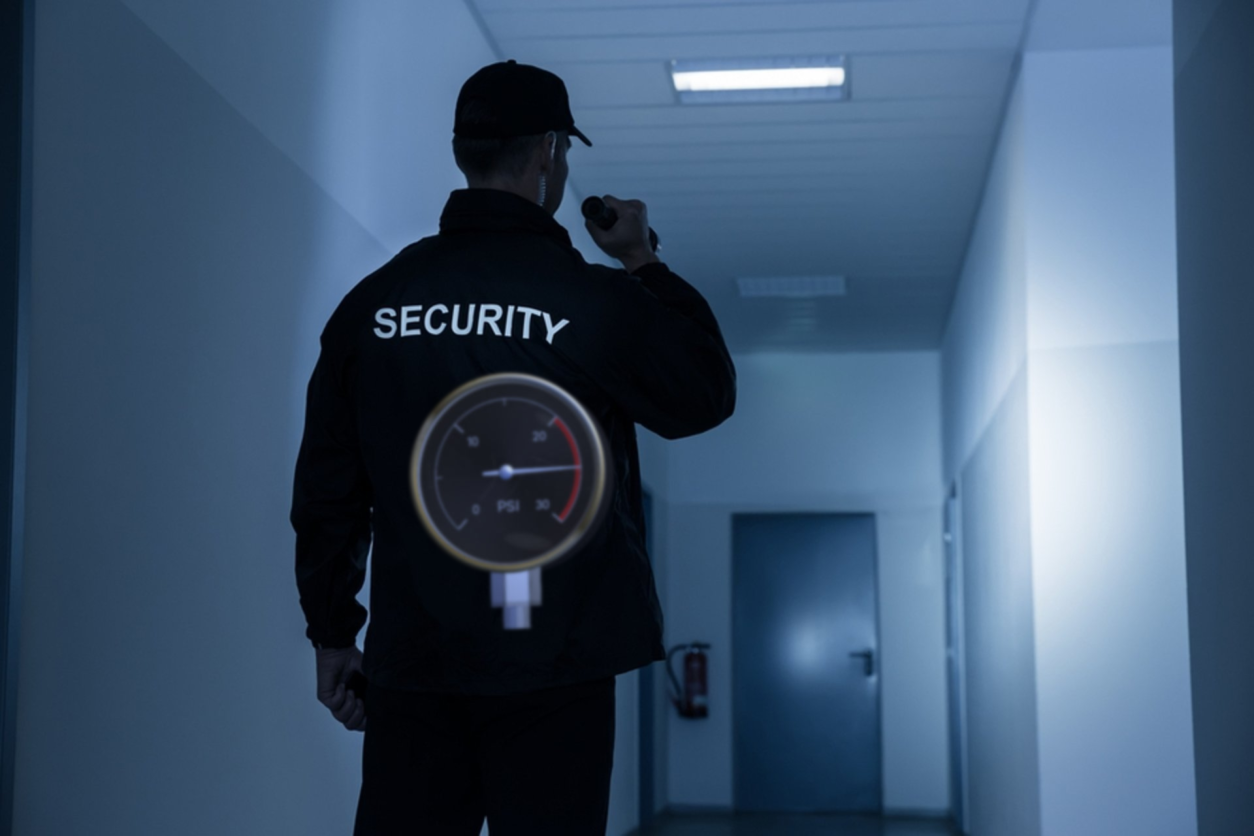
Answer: value=25 unit=psi
